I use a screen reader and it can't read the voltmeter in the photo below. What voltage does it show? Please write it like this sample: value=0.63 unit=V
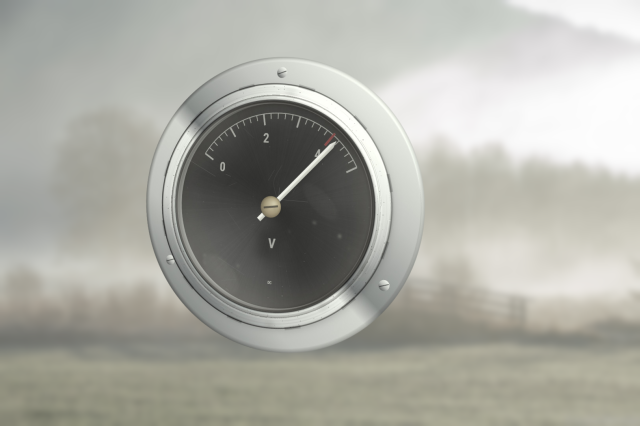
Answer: value=4.2 unit=V
